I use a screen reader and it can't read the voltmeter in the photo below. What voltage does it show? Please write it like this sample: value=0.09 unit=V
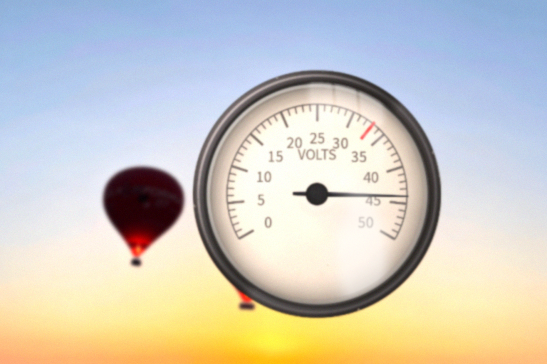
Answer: value=44 unit=V
